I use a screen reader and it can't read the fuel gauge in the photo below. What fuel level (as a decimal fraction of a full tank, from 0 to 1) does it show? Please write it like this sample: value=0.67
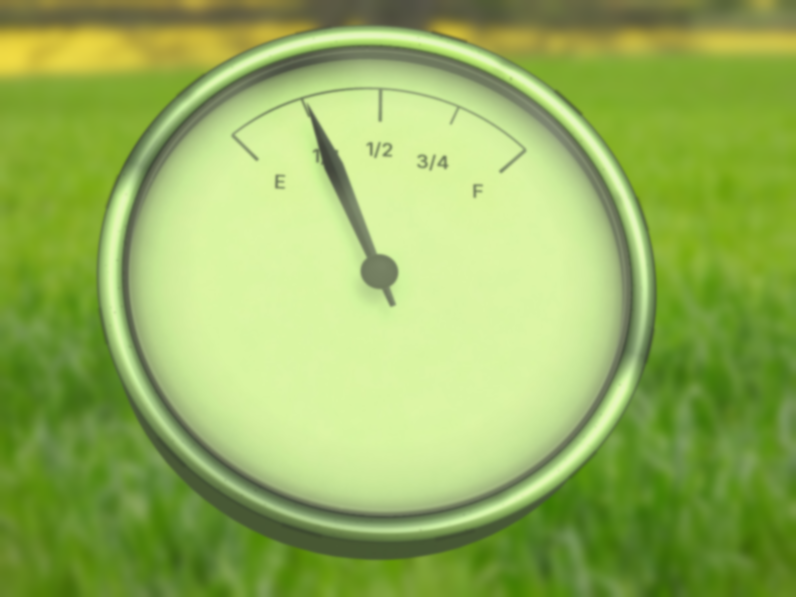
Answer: value=0.25
